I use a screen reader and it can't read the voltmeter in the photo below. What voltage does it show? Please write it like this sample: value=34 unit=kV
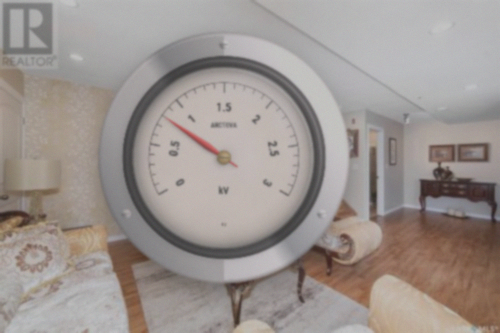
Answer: value=0.8 unit=kV
